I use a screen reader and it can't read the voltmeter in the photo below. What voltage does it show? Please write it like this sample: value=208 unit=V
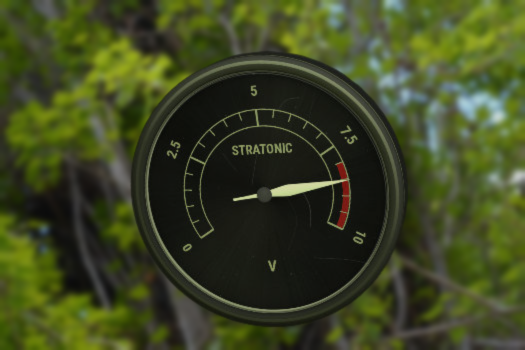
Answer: value=8.5 unit=V
